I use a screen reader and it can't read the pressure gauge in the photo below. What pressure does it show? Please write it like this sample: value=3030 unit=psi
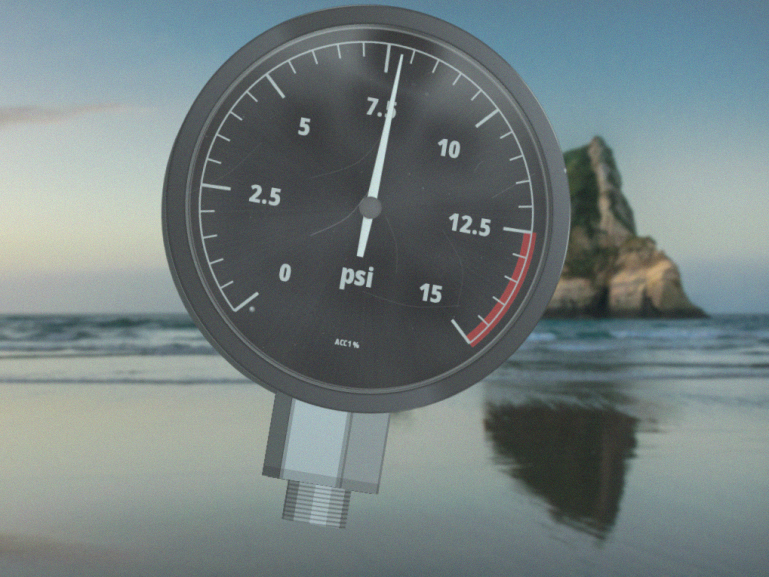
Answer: value=7.75 unit=psi
